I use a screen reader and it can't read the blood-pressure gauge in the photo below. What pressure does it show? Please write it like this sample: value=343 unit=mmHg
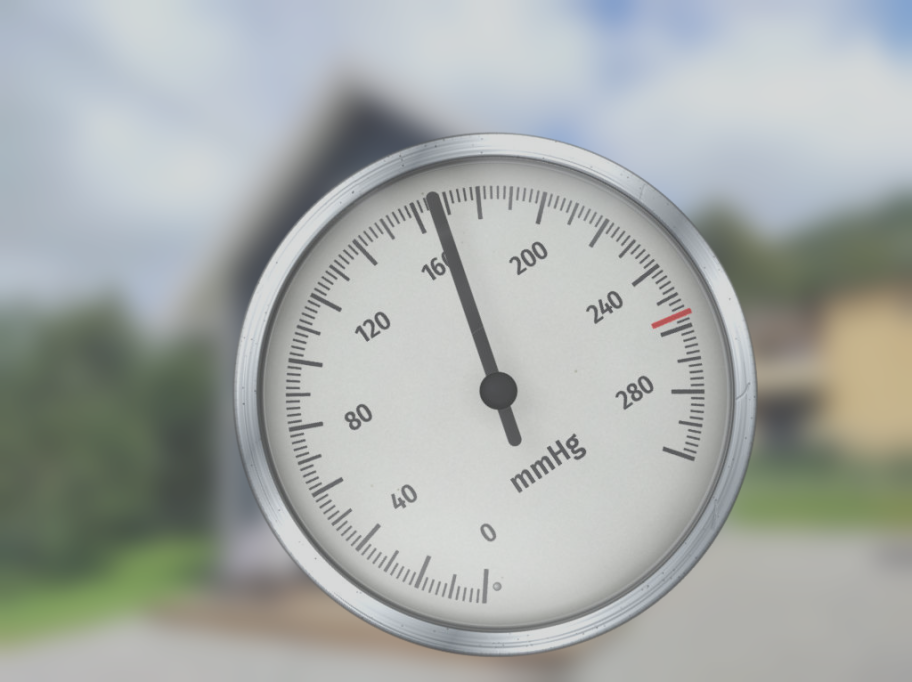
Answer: value=166 unit=mmHg
